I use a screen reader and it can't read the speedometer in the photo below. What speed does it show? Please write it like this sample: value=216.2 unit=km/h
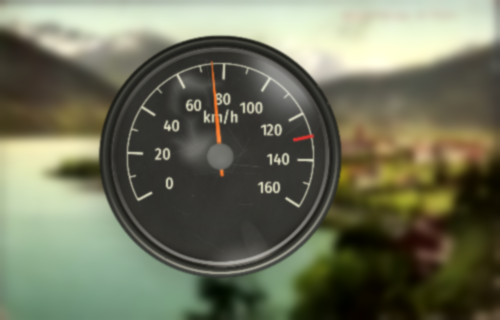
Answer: value=75 unit=km/h
